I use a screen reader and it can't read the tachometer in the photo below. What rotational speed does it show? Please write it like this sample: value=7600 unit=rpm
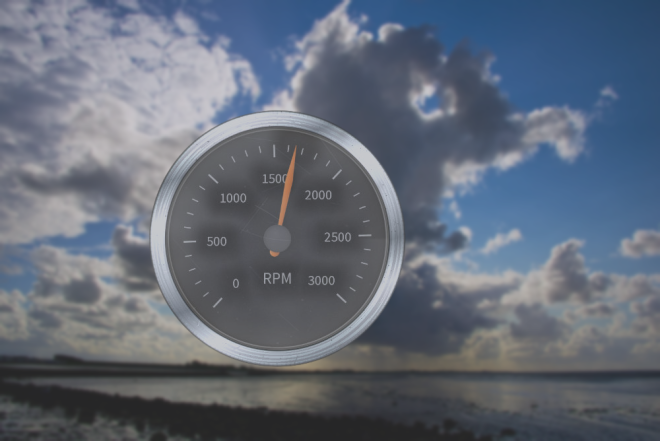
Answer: value=1650 unit=rpm
